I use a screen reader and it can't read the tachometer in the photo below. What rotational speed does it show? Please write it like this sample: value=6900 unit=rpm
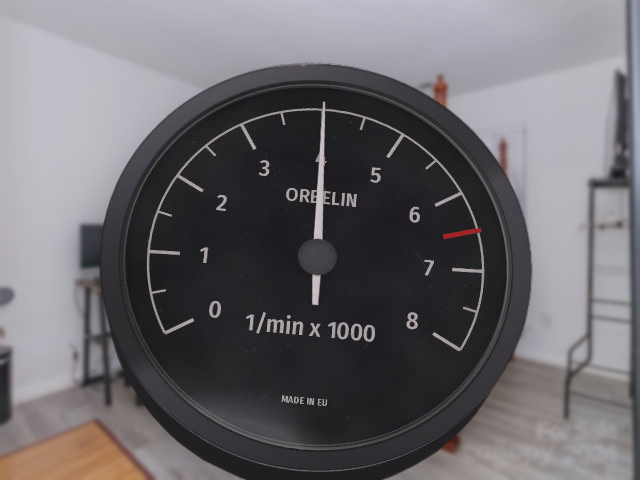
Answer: value=4000 unit=rpm
